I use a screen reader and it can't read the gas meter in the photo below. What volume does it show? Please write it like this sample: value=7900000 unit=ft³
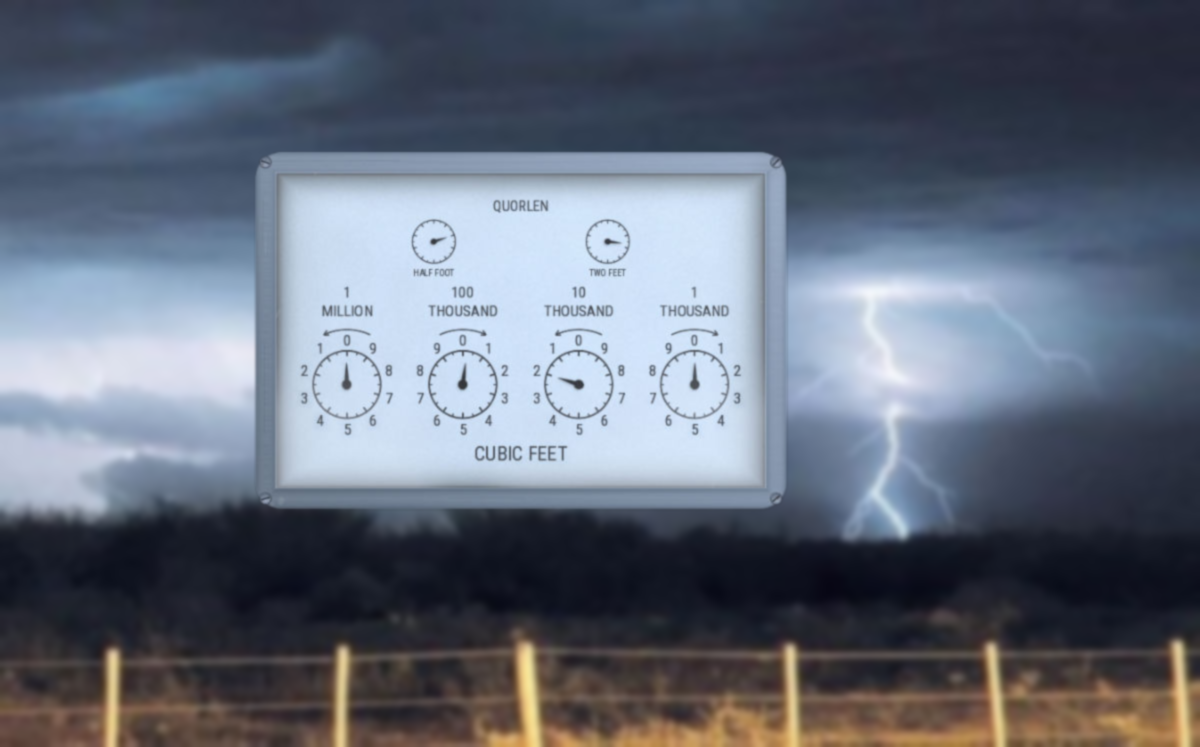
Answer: value=2000 unit=ft³
